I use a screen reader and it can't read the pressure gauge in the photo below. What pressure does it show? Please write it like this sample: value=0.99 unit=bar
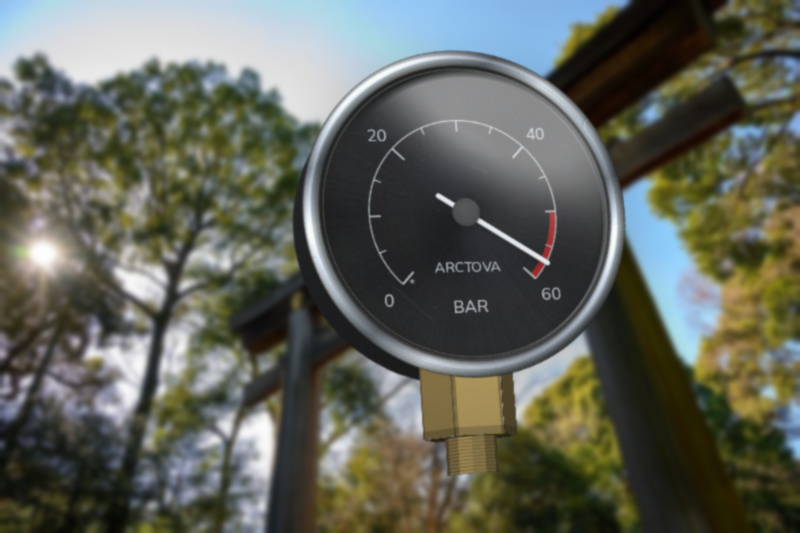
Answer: value=57.5 unit=bar
